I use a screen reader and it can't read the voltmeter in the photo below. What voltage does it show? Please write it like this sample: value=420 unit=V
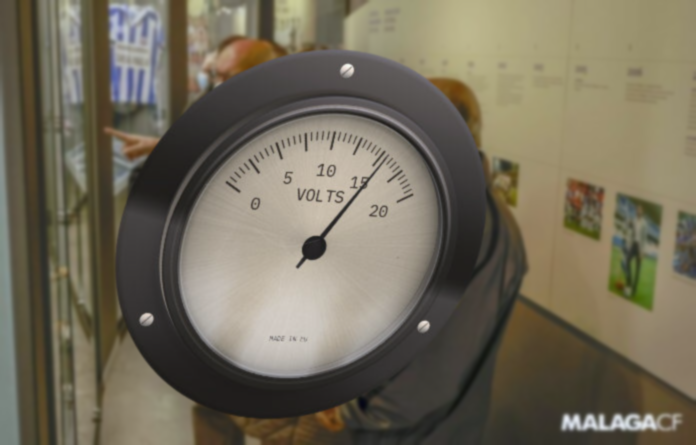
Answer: value=15 unit=V
